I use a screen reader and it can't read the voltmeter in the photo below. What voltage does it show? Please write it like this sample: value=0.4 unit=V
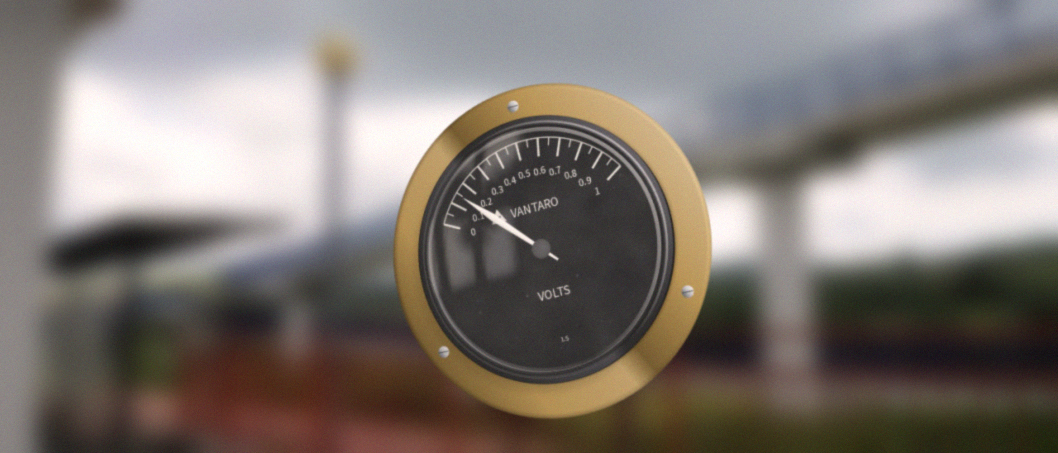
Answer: value=0.15 unit=V
